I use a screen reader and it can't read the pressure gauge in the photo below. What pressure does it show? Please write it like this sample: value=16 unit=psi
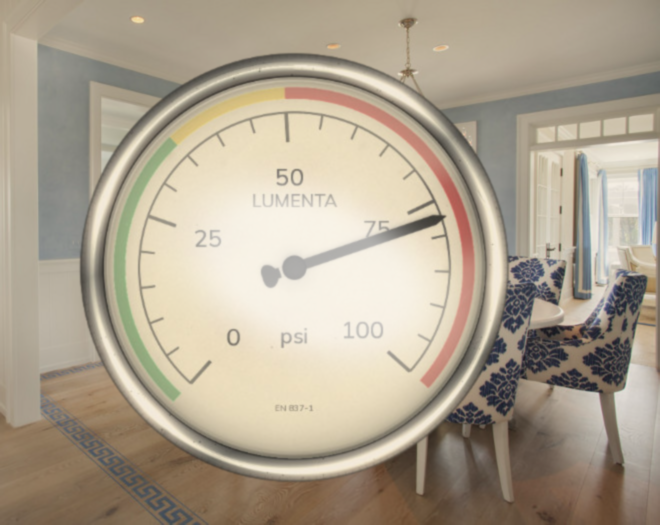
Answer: value=77.5 unit=psi
